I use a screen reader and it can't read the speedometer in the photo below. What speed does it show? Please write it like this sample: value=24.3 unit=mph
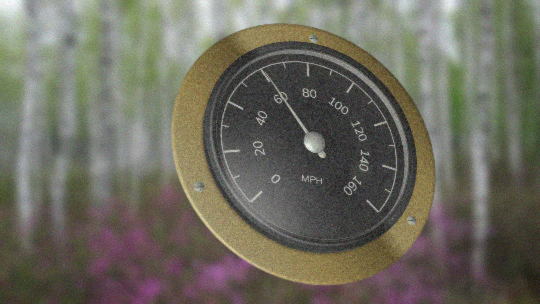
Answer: value=60 unit=mph
